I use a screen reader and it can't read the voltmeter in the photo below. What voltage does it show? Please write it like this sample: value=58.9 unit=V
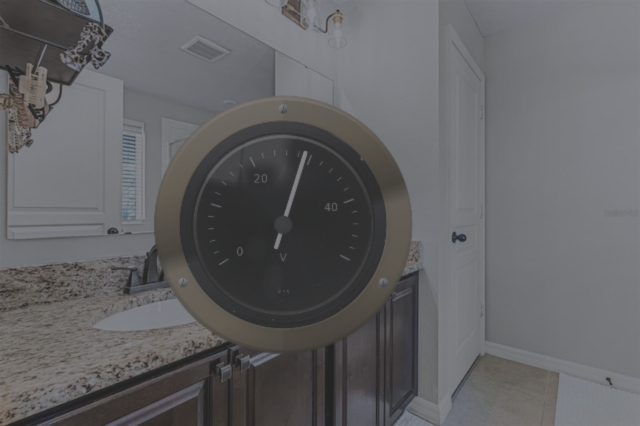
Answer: value=29 unit=V
